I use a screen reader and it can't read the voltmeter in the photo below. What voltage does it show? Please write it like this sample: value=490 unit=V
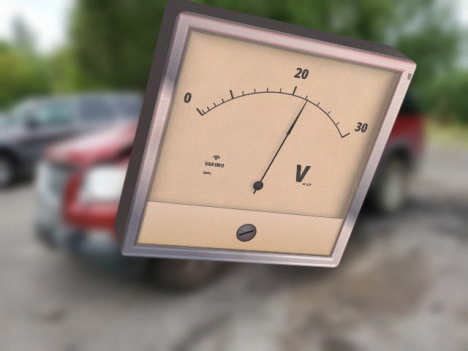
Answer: value=22 unit=V
